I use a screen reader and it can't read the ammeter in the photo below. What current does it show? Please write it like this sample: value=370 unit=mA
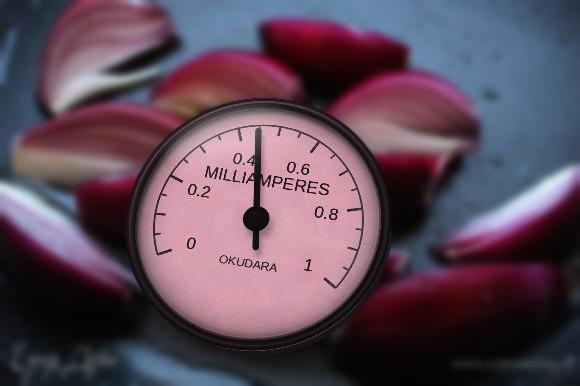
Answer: value=0.45 unit=mA
